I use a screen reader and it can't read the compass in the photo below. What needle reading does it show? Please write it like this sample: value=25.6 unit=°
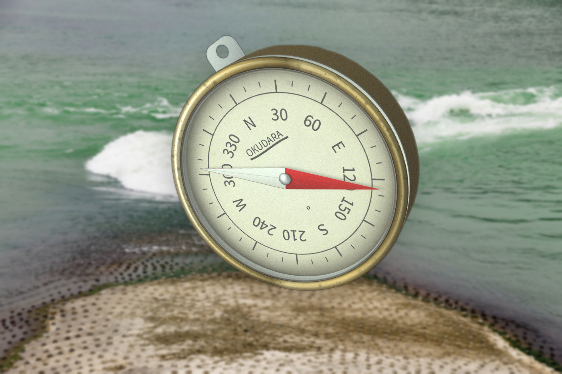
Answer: value=125 unit=°
